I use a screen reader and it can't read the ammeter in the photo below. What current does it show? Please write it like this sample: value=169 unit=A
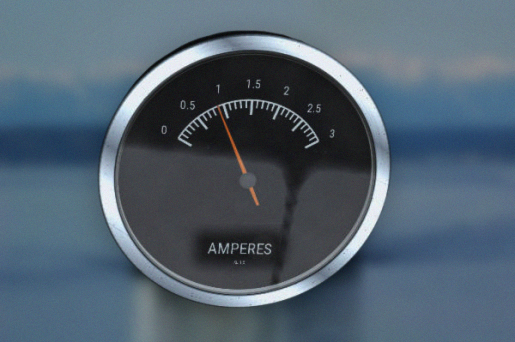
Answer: value=0.9 unit=A
